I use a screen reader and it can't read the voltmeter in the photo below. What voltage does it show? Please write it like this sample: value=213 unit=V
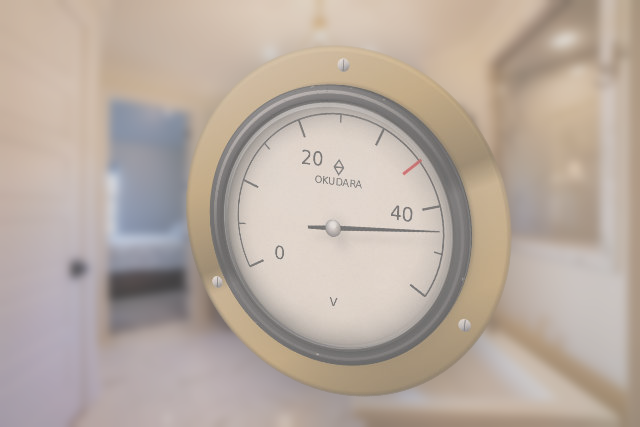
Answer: value=42.5 unit=V
